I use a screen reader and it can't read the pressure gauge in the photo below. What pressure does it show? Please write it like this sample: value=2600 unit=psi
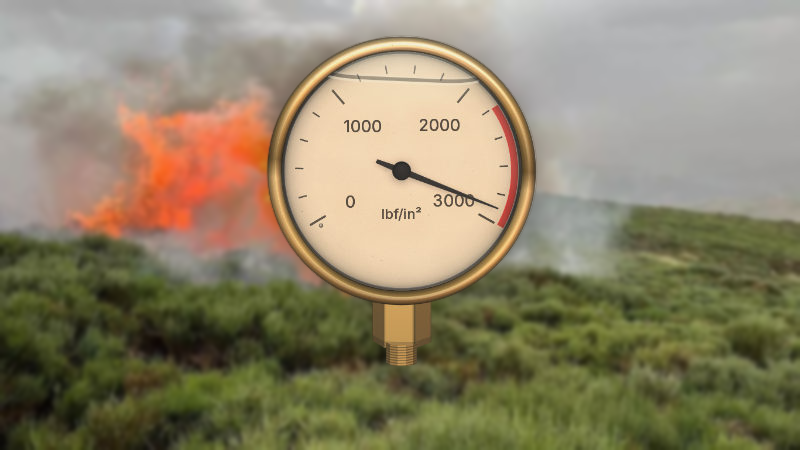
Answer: value=2900 unit=psi
